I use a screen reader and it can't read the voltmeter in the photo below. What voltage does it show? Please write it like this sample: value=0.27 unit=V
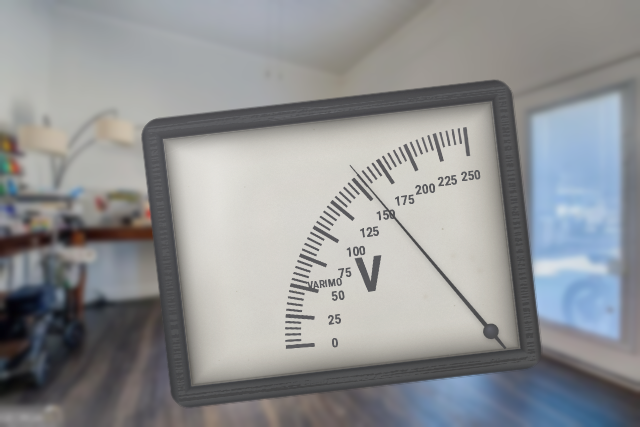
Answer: value=155 unit=V
